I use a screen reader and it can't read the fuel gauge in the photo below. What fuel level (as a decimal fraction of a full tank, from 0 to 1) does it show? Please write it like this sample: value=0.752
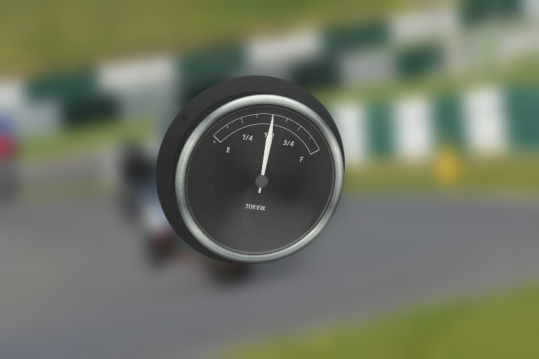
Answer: value=0.5
